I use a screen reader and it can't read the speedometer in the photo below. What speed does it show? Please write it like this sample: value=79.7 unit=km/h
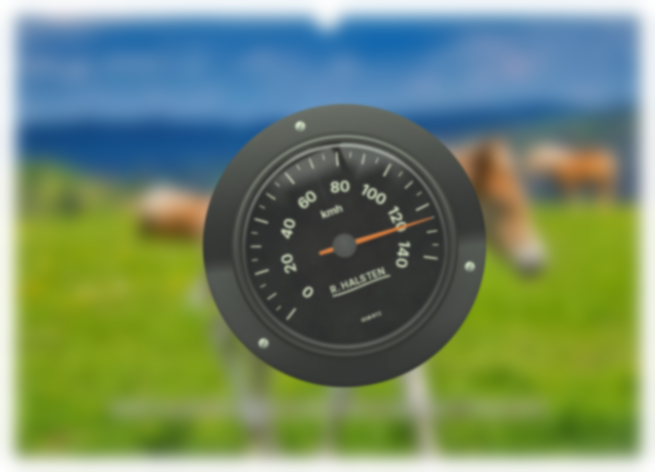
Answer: value=125 unit=km/h
